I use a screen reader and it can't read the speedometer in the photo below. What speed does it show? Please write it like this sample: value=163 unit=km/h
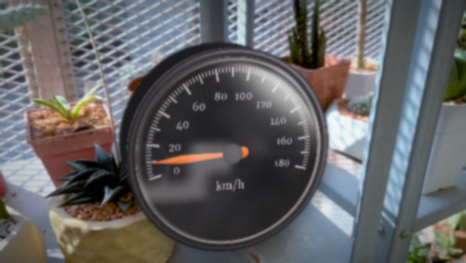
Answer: value=10 unit=km/h
